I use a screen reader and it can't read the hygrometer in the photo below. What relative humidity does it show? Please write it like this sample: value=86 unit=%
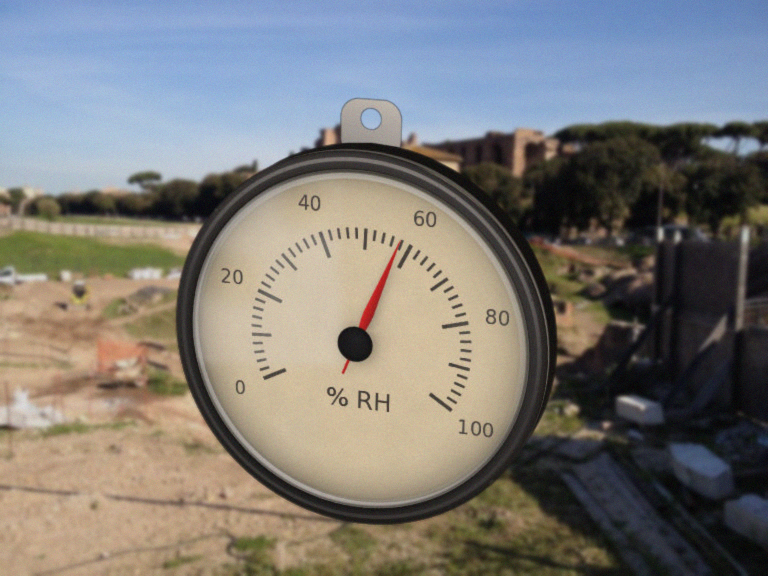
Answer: value=58 unit=%
